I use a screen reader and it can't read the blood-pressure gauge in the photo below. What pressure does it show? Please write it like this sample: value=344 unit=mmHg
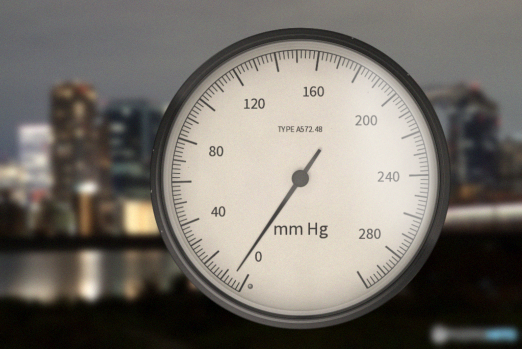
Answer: value=6 unit=mmHg
